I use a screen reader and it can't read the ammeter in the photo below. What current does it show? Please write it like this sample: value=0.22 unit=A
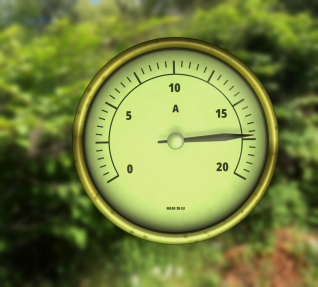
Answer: value=17.25 unit=A
